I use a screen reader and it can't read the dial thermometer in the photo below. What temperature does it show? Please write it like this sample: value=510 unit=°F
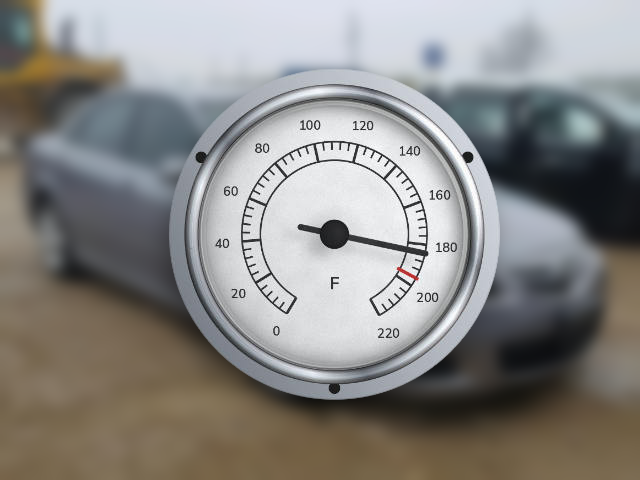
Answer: value=184 unit=°F
